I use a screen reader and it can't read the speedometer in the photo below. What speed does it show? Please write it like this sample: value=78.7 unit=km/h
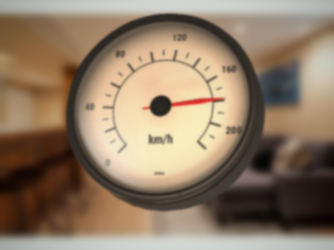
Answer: value=180 unit=km/h
